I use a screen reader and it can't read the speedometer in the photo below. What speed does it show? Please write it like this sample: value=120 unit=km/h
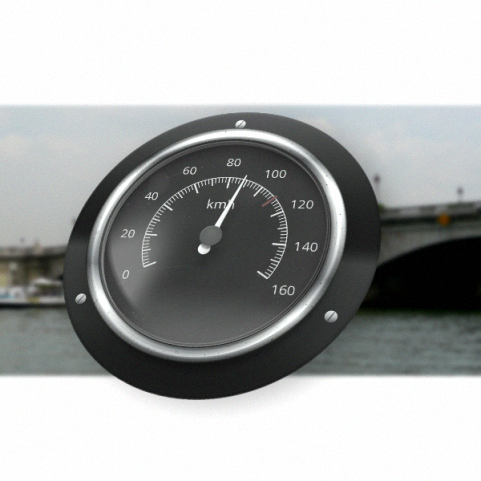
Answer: value=90 unit=km/h
